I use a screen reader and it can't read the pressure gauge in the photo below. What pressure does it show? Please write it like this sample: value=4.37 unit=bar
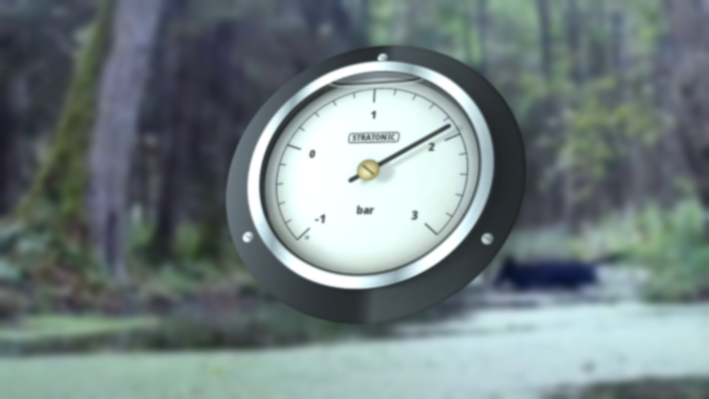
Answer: value=1.9 unit=bar
